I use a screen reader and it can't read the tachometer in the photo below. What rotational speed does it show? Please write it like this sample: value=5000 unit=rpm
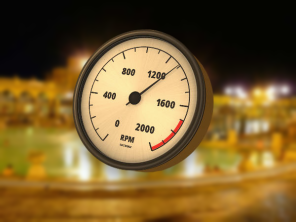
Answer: value=1300 unit=rpm
